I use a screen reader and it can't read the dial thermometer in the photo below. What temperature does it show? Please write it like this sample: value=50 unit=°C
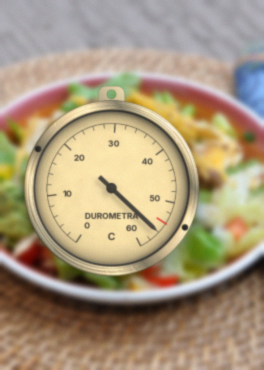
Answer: value=56 unit=°C
